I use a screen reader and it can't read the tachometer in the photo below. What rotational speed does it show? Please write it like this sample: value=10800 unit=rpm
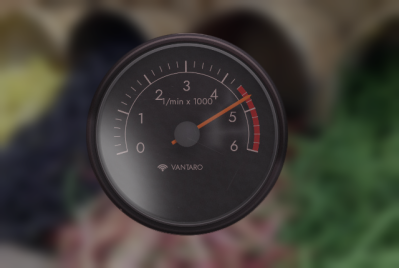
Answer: value=4700 unit=rpm
